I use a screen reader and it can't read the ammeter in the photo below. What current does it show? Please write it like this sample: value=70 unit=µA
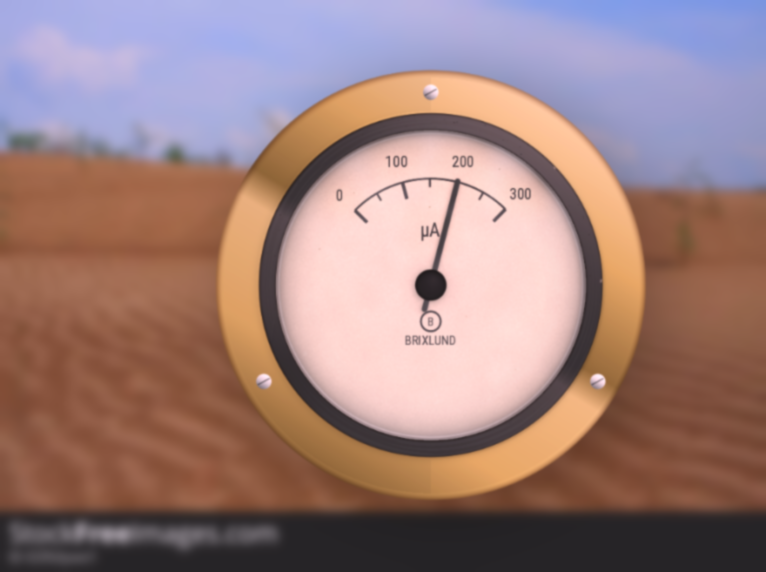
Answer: value=200 unit=µA
